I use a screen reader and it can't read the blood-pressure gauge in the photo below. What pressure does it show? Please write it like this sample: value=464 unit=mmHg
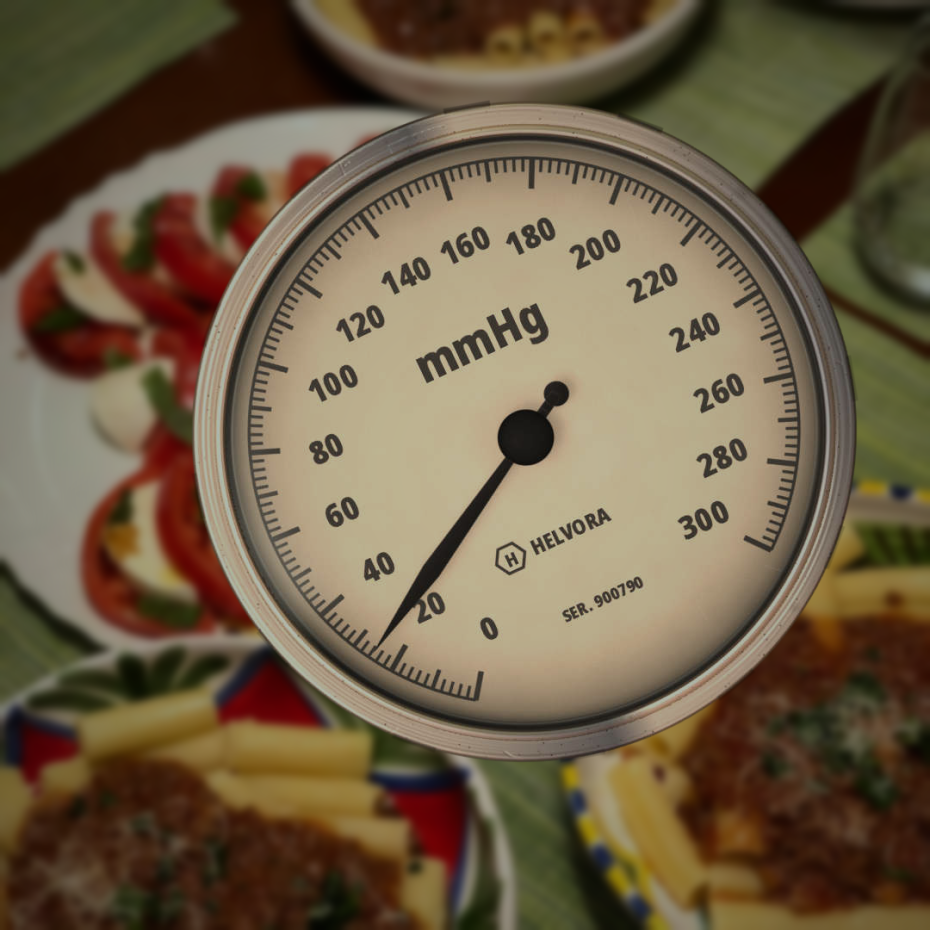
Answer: value=26 unit=mmHg
